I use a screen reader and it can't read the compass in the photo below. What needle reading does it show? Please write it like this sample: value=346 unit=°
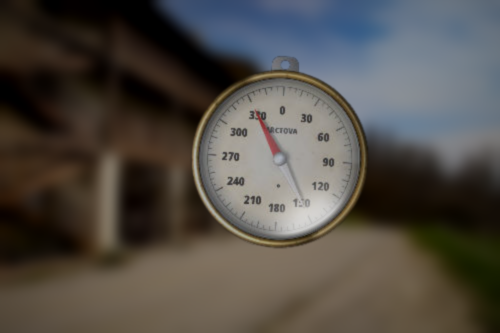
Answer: value=330 unit=°
